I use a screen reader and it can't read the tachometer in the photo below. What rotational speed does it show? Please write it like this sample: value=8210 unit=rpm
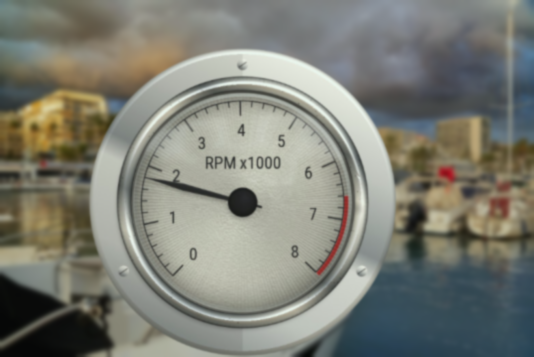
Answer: value=1800 unit=rpm
